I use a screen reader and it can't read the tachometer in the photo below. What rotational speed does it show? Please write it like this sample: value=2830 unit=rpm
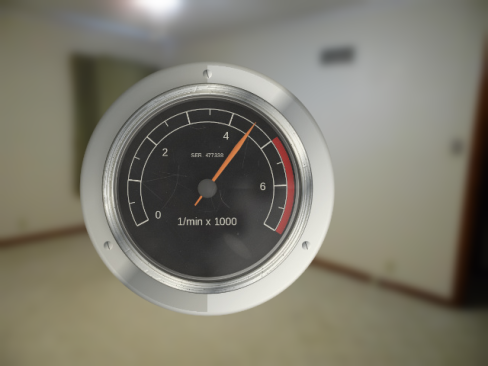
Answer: value=4500 unit=rpm
